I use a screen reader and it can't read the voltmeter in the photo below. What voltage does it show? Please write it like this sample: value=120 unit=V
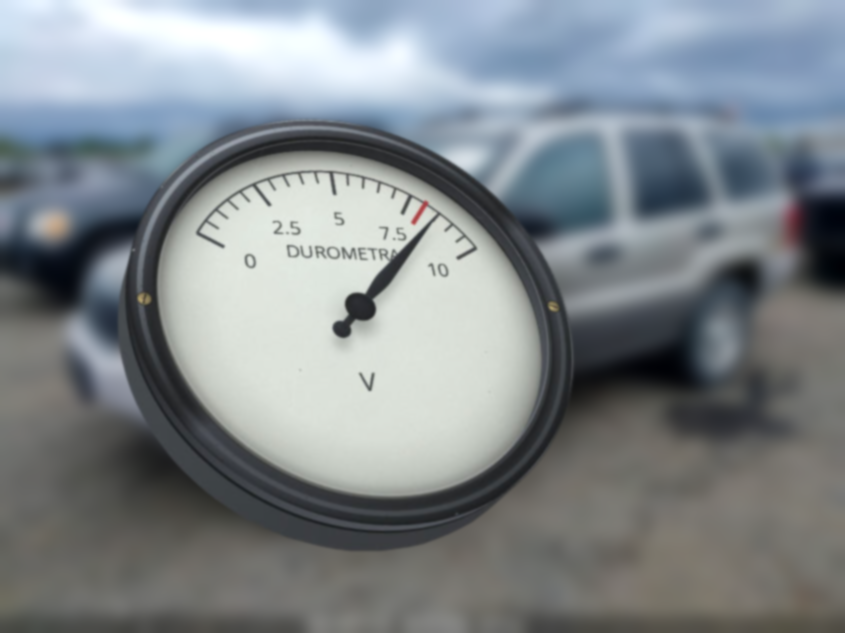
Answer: value=8.5 unit=V
